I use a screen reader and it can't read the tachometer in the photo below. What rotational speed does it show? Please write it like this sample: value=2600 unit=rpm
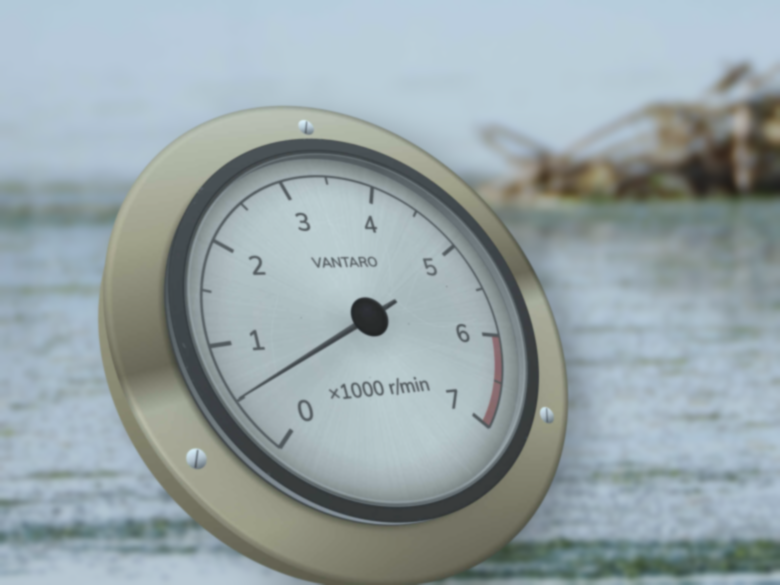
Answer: value=500 unit=rpm
